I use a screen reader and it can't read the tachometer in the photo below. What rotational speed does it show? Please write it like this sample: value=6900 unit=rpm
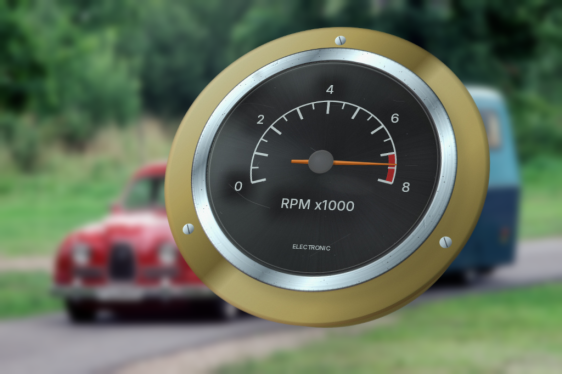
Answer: value=7500 unit=rpm
